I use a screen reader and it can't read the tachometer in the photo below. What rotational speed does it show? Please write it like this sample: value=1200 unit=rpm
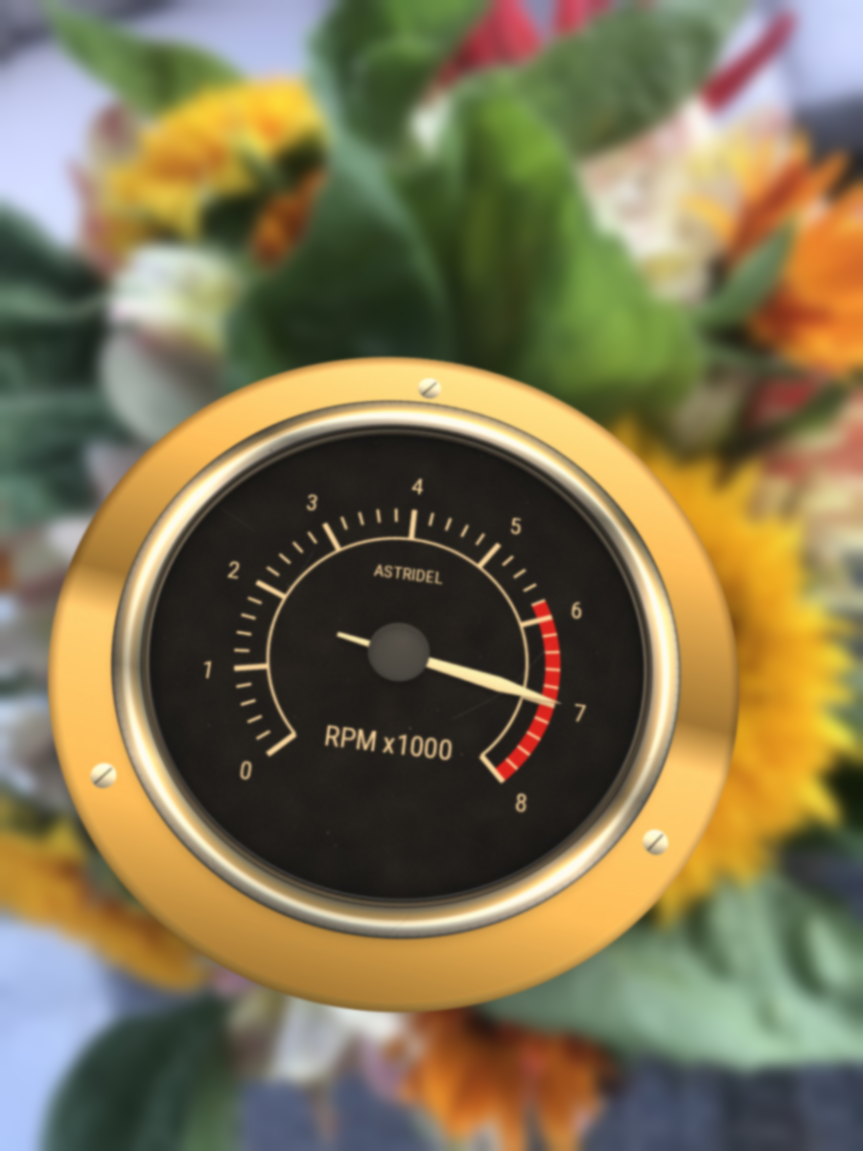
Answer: value=7000 unit=rpm
